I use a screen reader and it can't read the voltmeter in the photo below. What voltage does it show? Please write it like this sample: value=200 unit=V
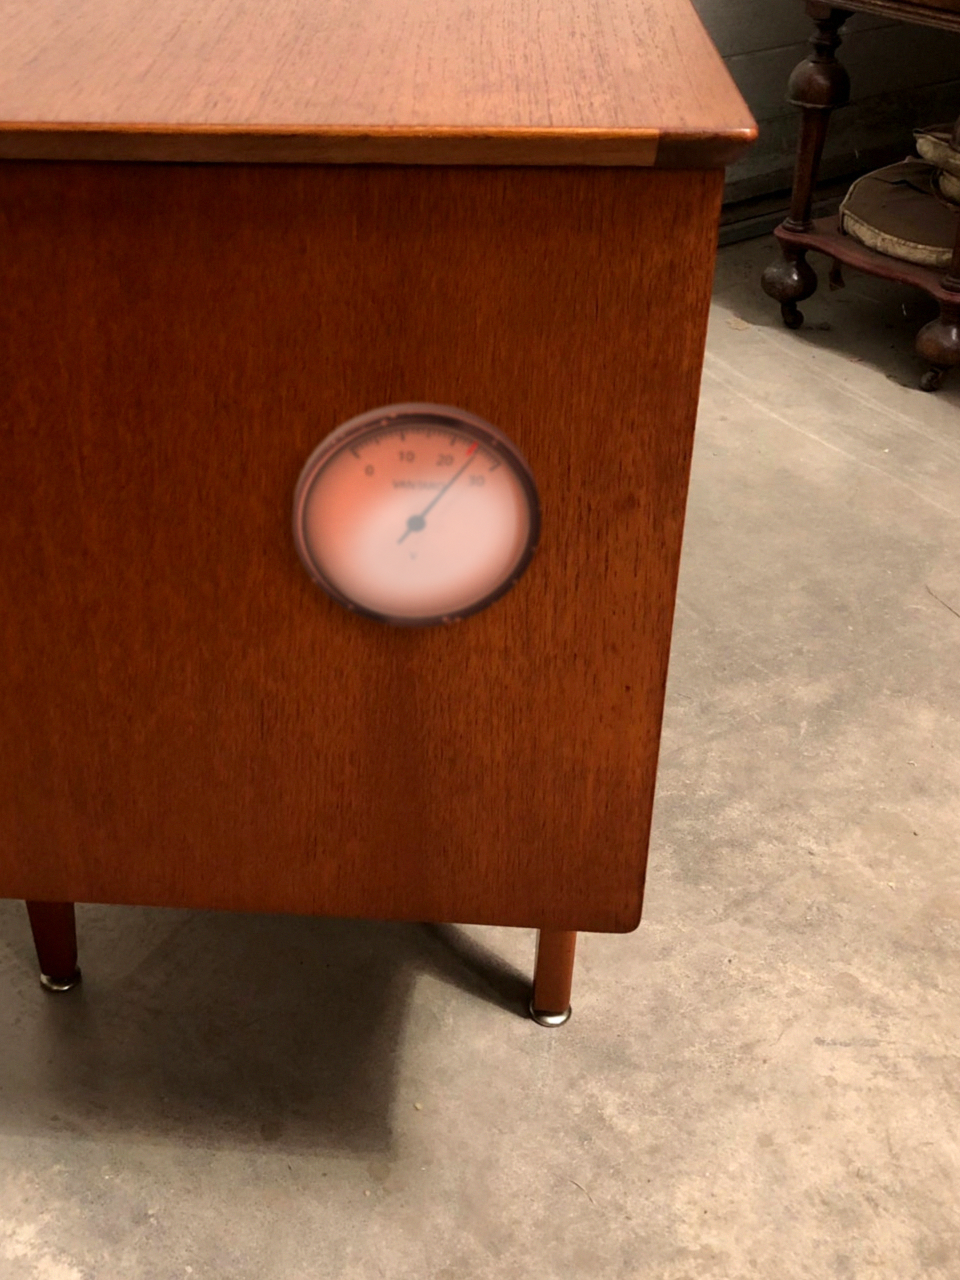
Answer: value=25 unit=V
